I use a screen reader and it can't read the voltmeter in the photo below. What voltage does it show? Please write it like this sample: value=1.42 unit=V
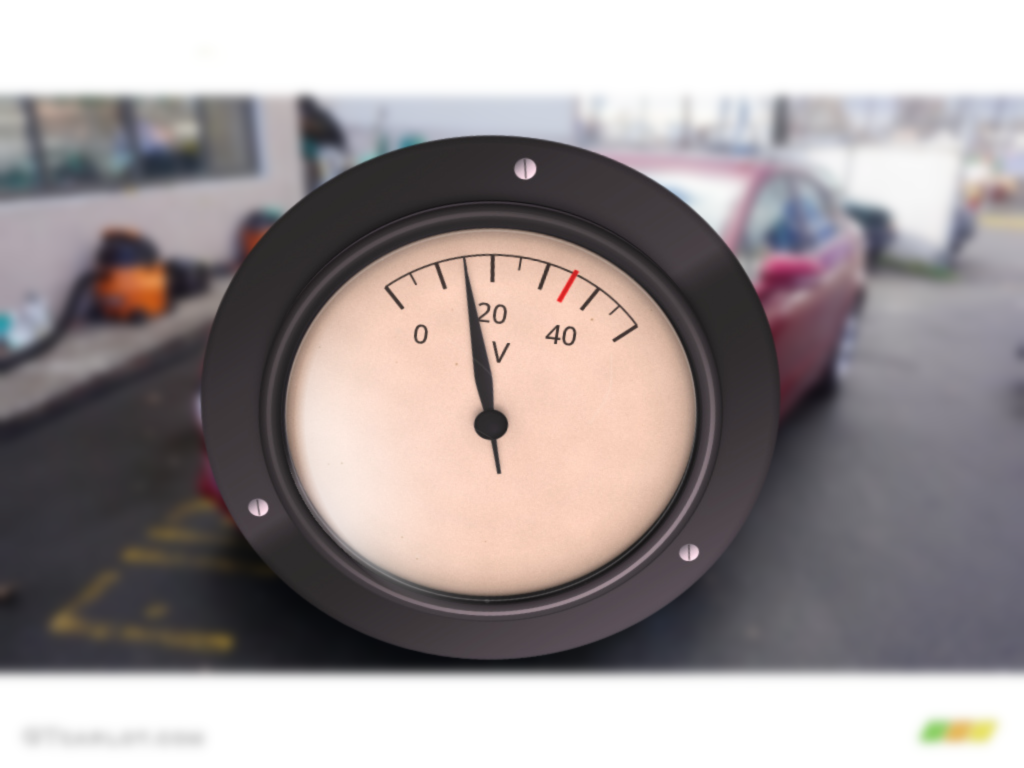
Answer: value=15 unit=V
